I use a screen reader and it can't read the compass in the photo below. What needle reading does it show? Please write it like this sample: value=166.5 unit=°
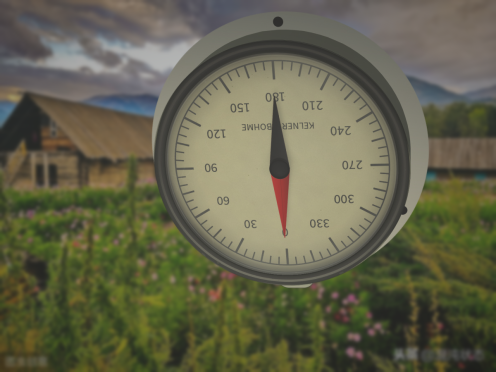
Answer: value=0 unit=°
